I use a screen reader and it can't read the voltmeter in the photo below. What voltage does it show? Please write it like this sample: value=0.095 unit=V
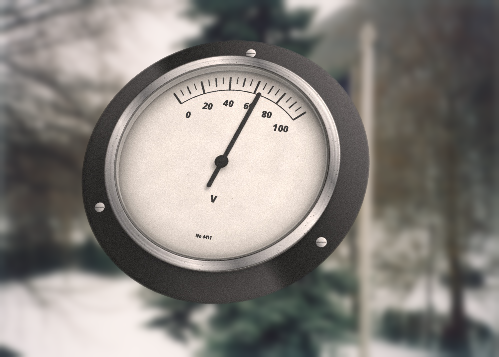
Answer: value=65 unit=V
